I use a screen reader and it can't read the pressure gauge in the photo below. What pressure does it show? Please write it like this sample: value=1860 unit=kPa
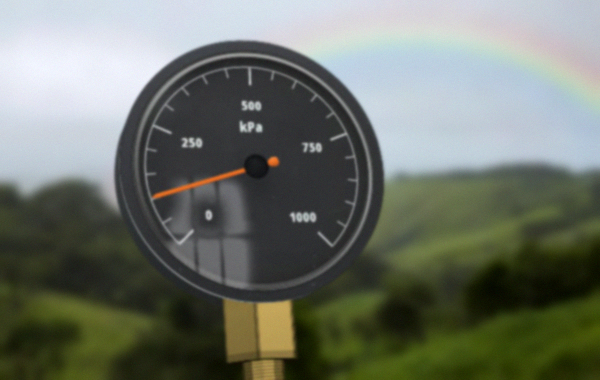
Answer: value=100 unit=kPa
